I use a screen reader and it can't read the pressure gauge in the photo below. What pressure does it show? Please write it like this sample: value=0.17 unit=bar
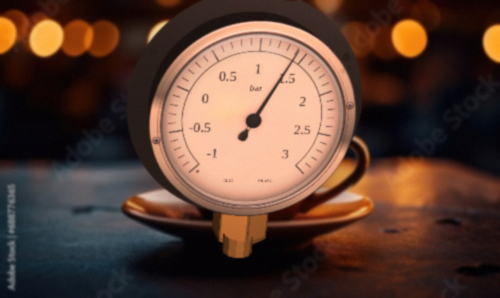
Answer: value=1.4 unit=bar
